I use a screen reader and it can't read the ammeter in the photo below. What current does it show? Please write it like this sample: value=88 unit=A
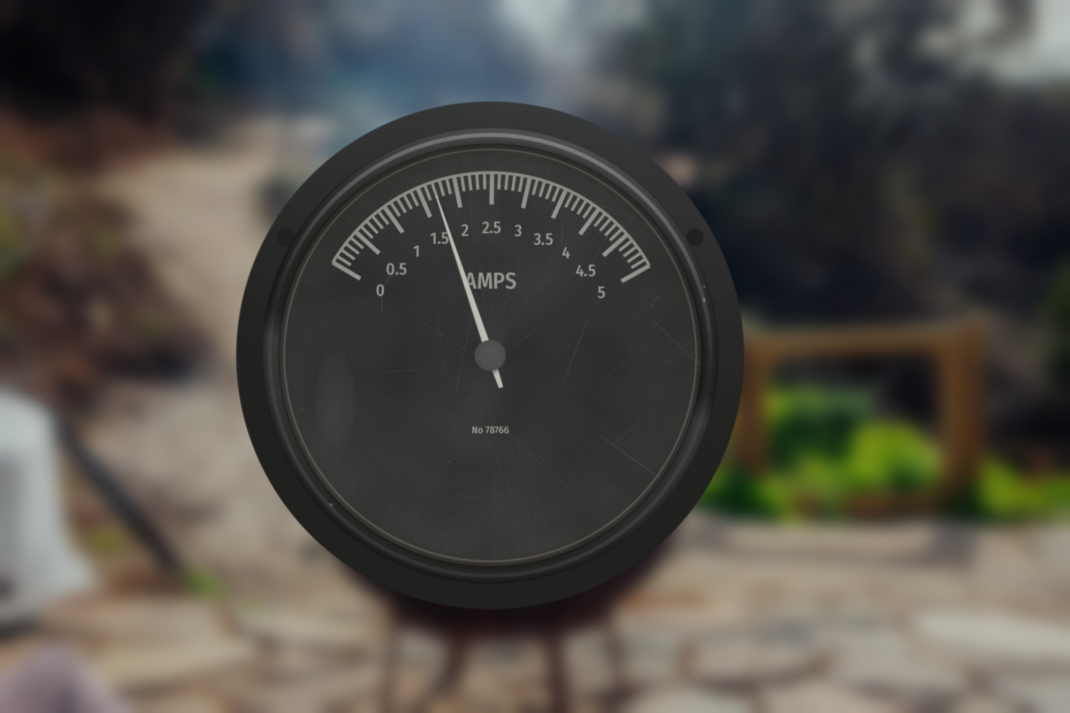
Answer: value=1.7 unit=A
